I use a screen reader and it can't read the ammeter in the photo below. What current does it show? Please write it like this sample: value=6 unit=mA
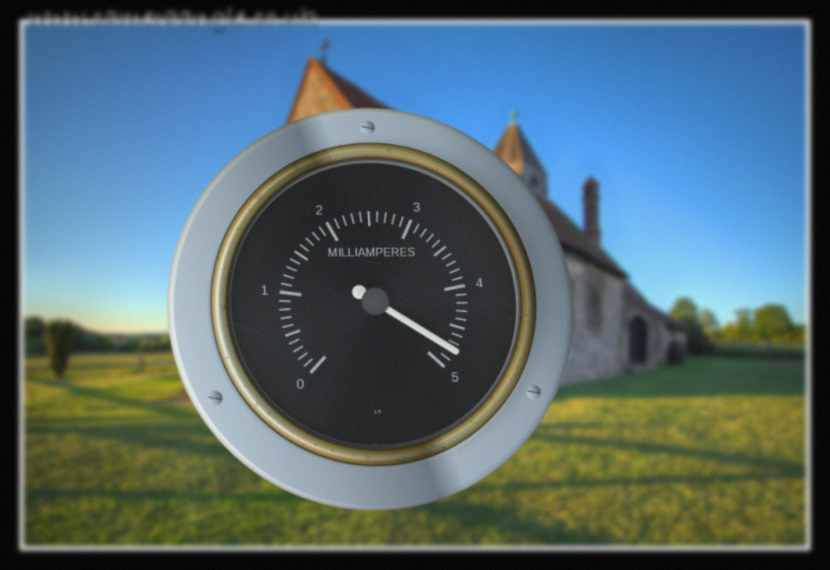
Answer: value=4.8 unit=mA
